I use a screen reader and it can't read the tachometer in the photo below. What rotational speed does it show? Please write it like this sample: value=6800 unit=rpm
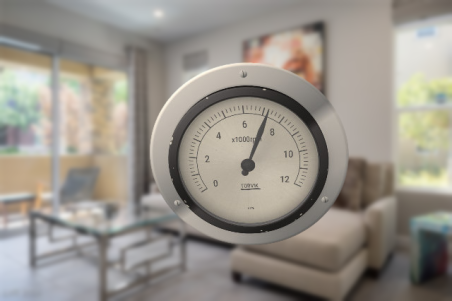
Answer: value=7200 unit=rpm
